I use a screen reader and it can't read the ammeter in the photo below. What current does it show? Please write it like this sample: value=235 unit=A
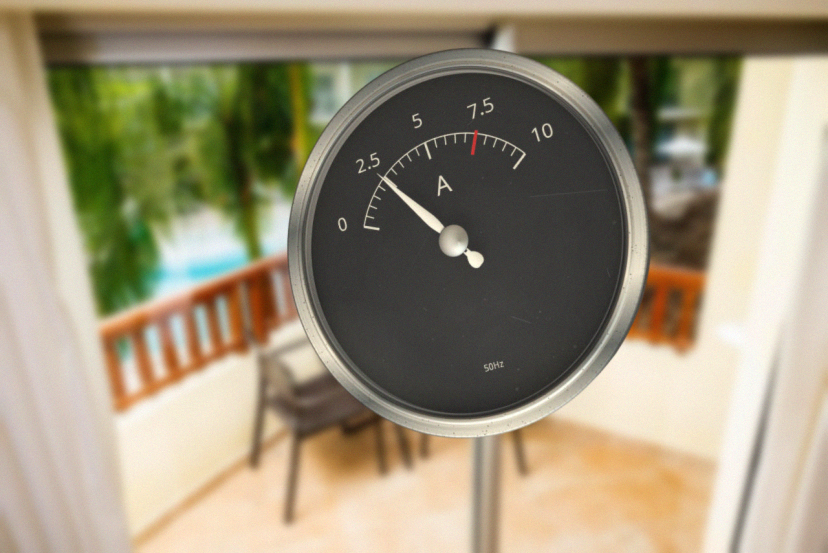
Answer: value=2.5 unit=A
